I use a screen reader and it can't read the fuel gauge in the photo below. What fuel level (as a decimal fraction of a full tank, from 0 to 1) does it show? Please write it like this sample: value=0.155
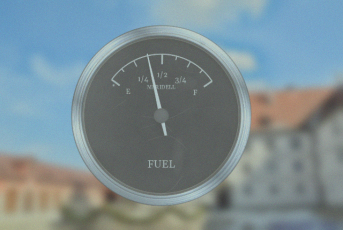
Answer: value=0.375
